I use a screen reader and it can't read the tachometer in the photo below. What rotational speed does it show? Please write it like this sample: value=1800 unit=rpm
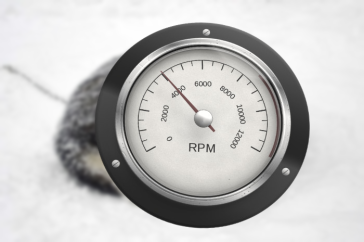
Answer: value=4000 unit=rpm
